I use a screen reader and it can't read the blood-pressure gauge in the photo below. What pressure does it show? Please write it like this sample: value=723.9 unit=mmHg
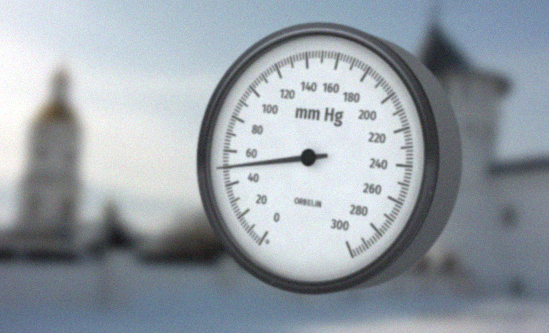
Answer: value=50 unit=mmHg
